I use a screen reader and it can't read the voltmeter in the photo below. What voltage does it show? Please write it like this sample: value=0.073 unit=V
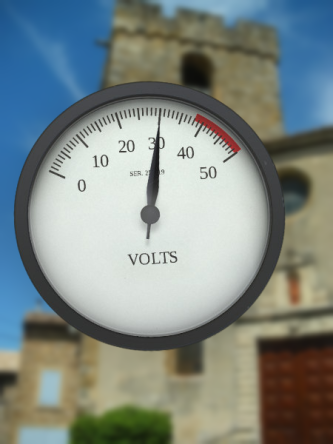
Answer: value=30 unit=V
